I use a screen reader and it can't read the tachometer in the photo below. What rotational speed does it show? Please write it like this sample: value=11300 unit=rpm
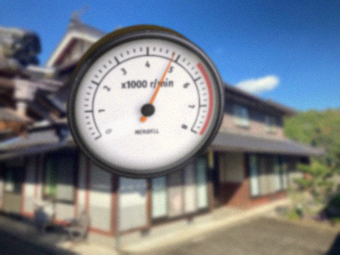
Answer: value=4800 unit=rpm
